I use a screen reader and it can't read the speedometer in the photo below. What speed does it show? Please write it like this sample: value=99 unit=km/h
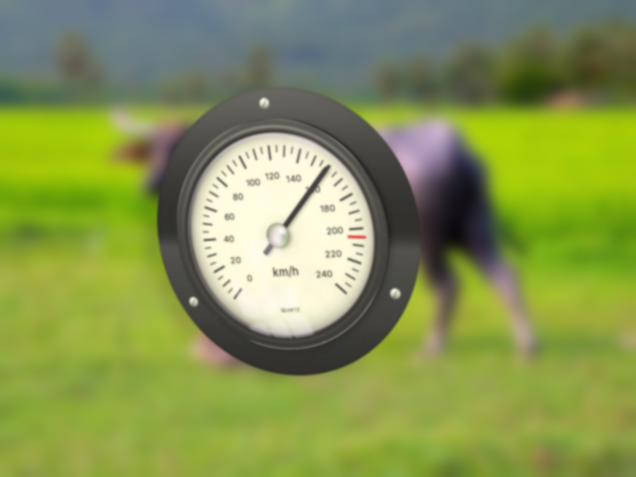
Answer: value=160 unit=km/h
